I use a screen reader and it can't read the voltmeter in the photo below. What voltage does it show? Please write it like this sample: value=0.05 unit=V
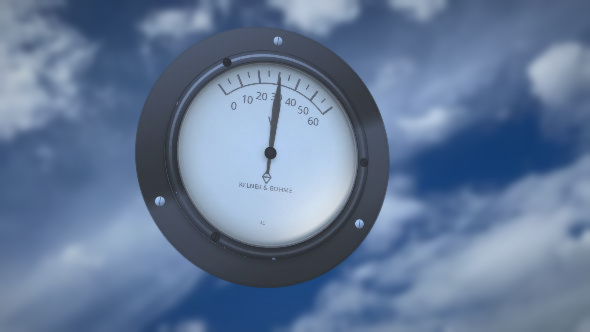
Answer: value=30 unit=V
